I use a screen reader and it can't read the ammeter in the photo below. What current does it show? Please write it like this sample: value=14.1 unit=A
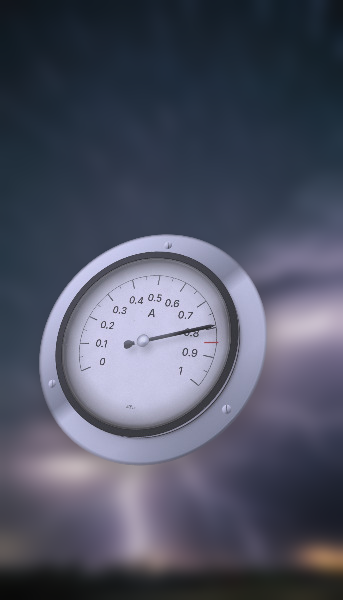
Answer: value=0.8 unit=A
